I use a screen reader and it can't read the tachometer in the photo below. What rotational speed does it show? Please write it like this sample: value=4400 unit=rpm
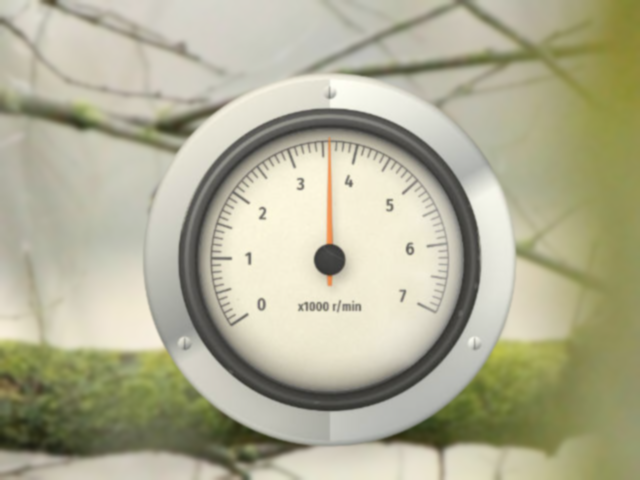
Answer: value=3600 unit=rpm
